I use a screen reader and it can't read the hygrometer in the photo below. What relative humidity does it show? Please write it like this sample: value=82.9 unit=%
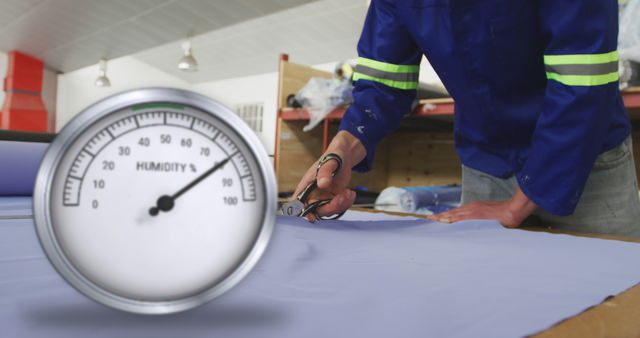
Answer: value=80 unit=%
